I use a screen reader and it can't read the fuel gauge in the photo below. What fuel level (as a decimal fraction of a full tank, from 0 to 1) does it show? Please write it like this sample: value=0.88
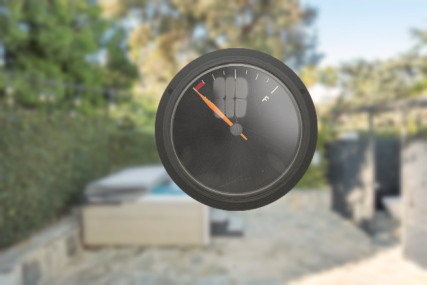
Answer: value=0
